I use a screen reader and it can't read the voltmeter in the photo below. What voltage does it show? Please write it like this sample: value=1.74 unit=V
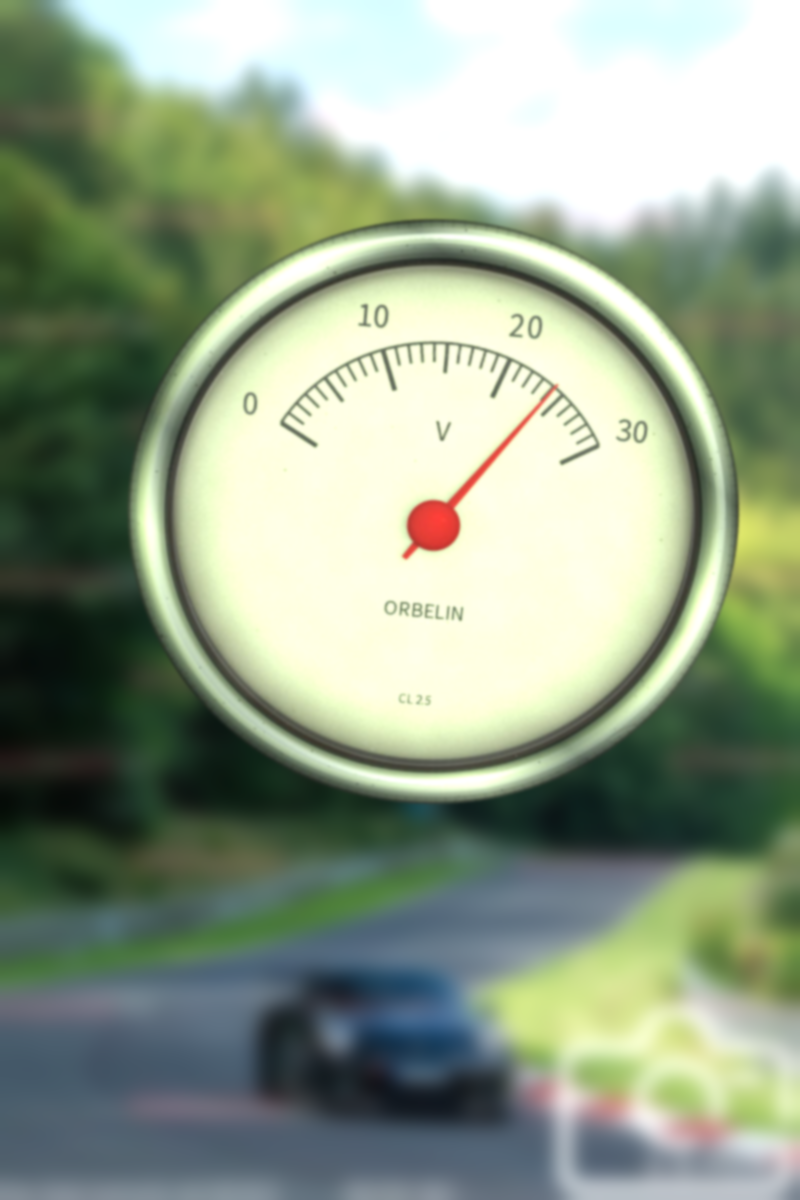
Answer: value=24 unit=V
